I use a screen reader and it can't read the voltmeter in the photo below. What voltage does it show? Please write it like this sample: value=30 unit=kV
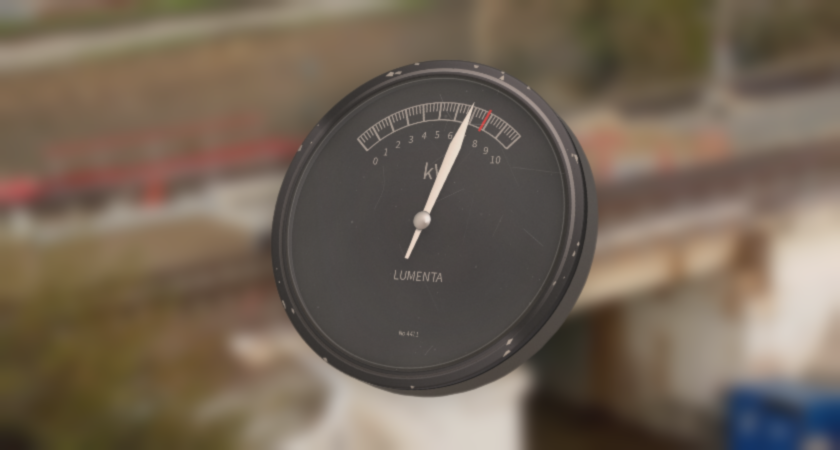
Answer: value=7 unit=kV
